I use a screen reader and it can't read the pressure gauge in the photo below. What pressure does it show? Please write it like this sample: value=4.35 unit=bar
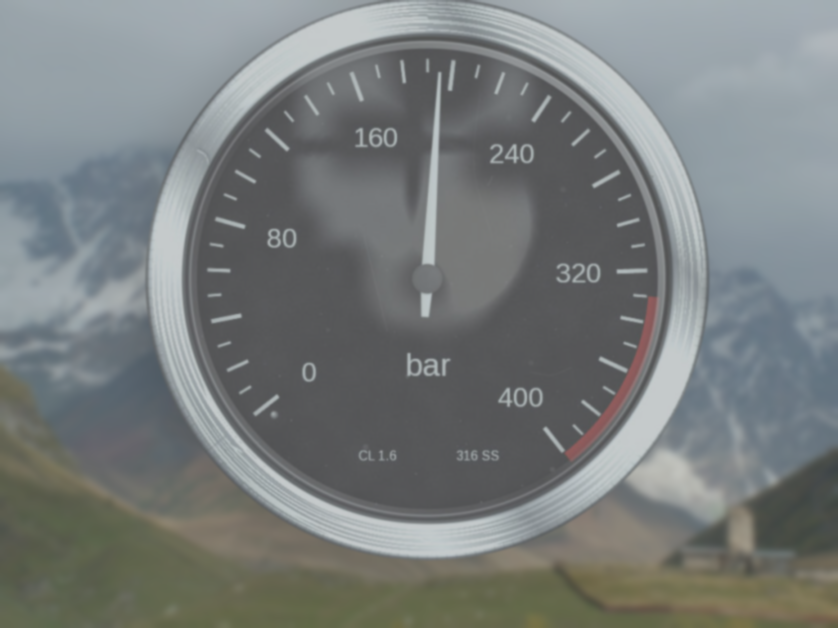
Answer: value=195 unit=bar
